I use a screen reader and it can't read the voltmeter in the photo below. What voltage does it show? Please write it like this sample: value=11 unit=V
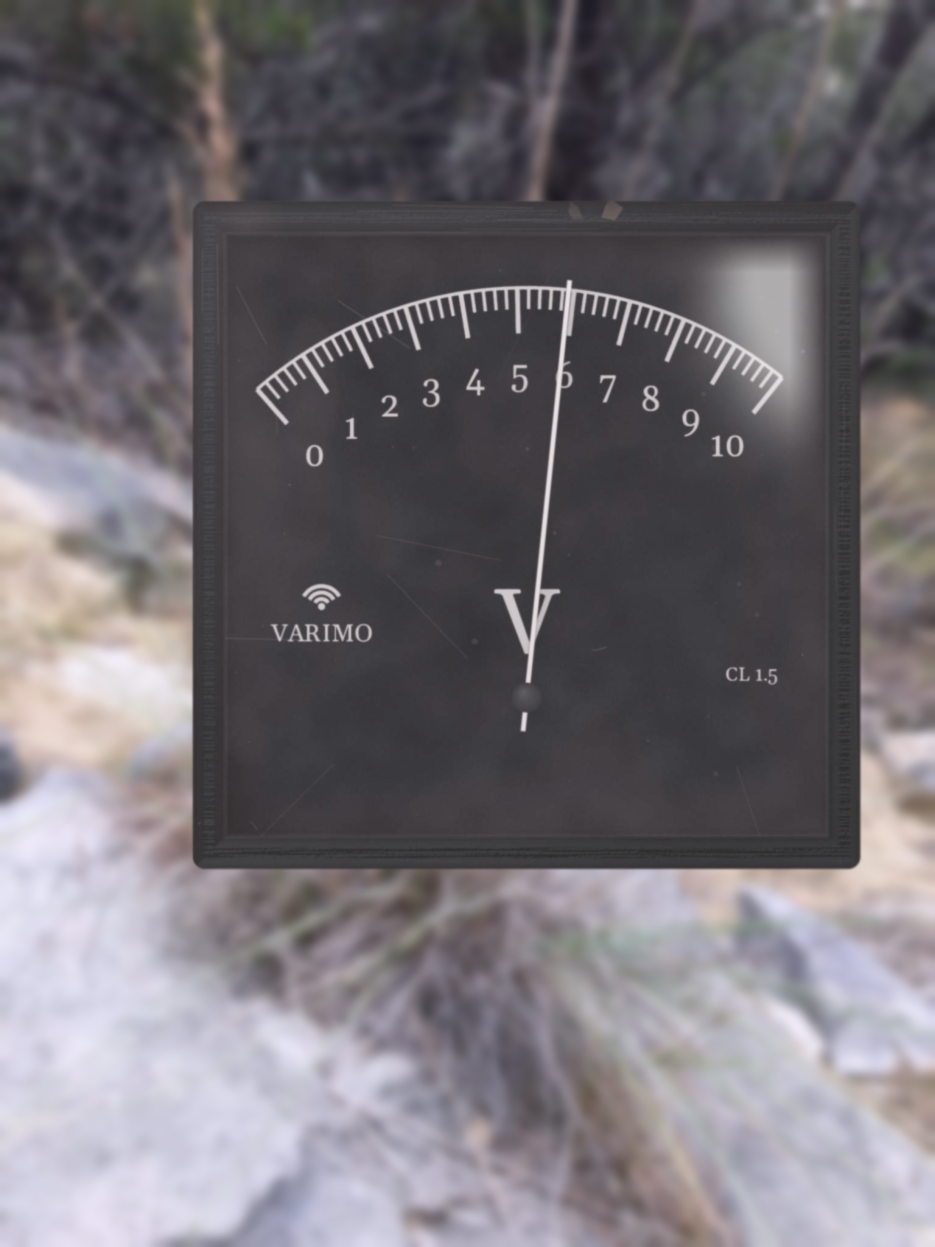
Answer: value=5.9 unit=V
